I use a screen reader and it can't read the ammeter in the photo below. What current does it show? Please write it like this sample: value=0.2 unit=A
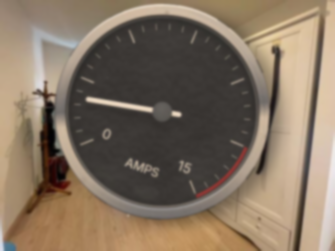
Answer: value=1.75 unit=A
